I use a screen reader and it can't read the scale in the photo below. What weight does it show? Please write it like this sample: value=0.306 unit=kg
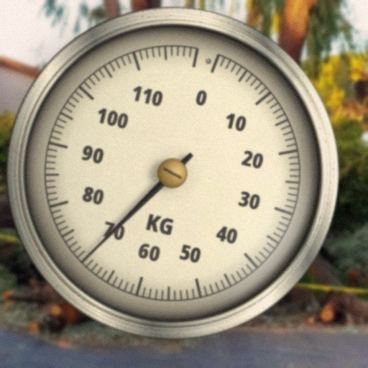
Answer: value=70 unit=kg
